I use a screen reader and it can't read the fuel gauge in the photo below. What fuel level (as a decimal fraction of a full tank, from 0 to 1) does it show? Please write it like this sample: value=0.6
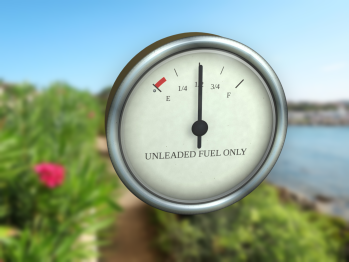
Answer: value=0.5
